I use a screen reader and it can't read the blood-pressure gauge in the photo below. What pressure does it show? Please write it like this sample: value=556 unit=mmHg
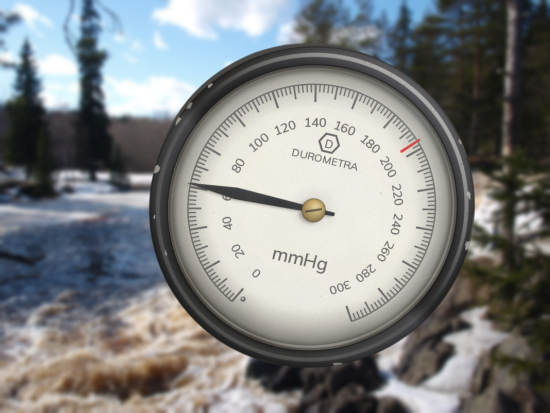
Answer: value=62 unit=mmHg
